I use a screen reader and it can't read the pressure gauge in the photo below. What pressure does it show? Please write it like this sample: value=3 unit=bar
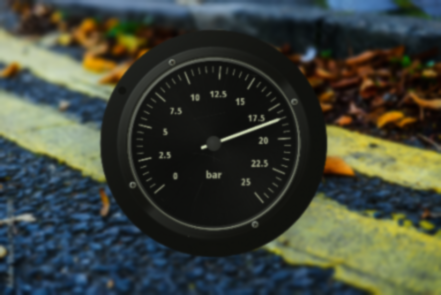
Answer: value=18.5 unit=bar
